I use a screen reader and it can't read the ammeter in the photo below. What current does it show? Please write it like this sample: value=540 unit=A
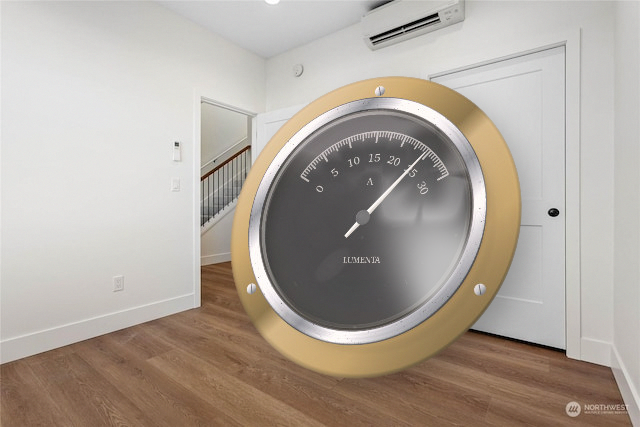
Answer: value=25 unit=A
